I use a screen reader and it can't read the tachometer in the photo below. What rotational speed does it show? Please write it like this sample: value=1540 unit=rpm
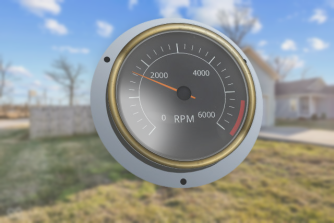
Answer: value=1600 unit=rpm
